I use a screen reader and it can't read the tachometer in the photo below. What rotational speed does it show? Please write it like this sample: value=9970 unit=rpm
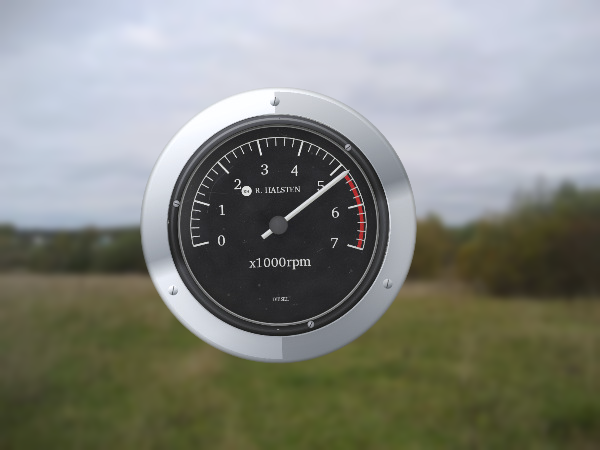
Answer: value=5200 unit=rpm
